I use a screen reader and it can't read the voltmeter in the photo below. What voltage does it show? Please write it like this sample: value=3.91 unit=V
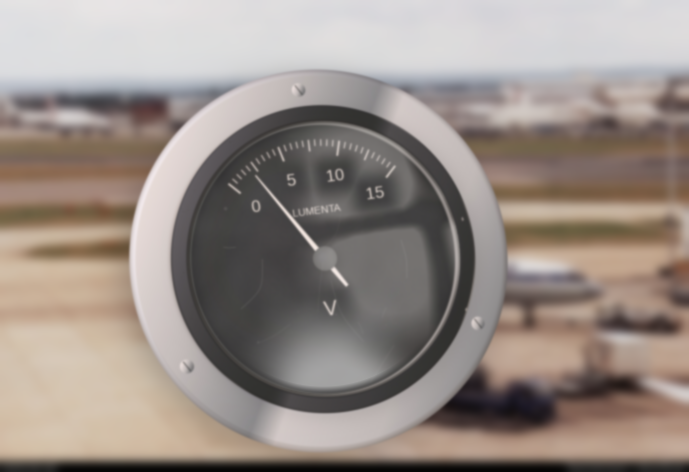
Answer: value=2 unit=V
